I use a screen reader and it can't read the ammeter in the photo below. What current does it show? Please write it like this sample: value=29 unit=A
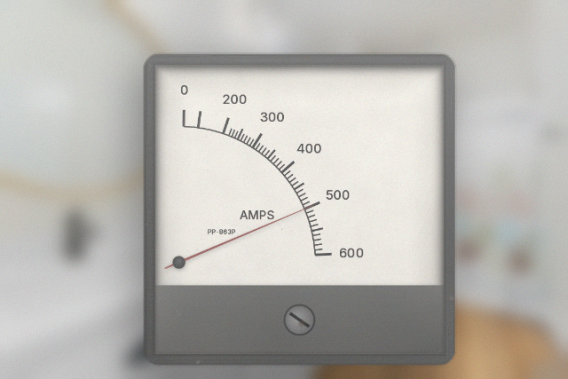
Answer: value=500 unit=A
